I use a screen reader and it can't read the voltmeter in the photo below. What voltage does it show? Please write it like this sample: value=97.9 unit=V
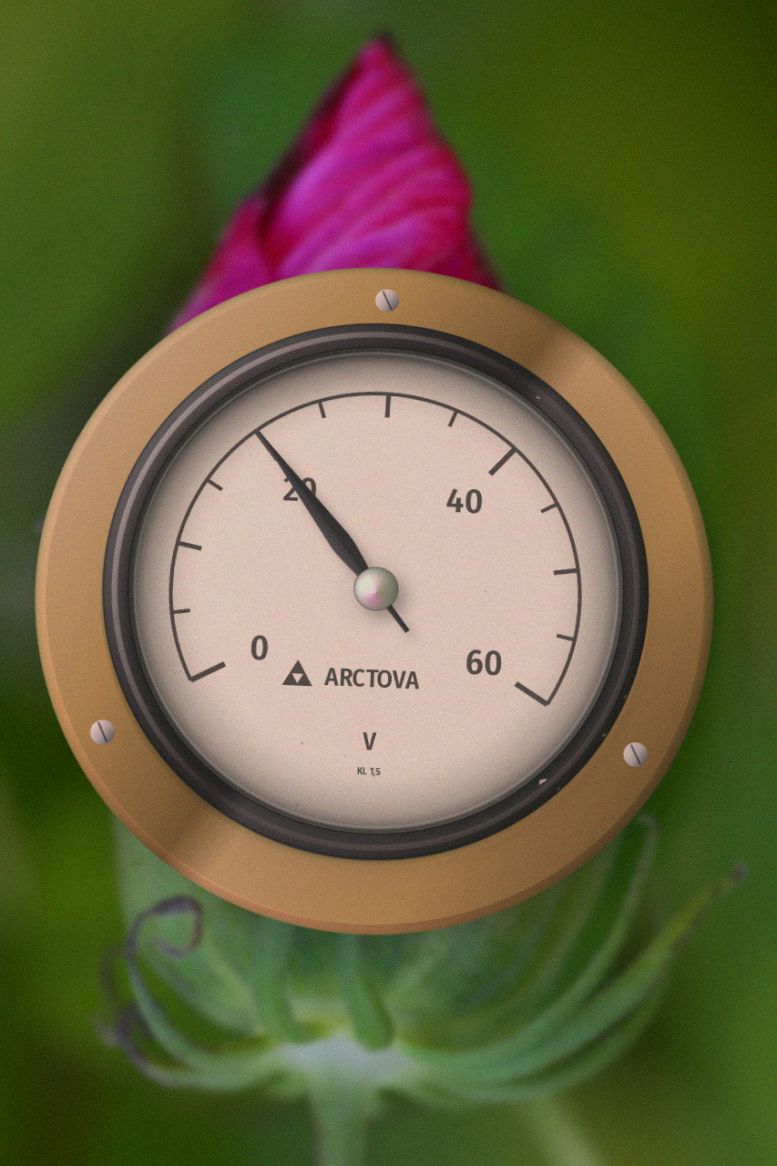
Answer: value=20 unit=V
